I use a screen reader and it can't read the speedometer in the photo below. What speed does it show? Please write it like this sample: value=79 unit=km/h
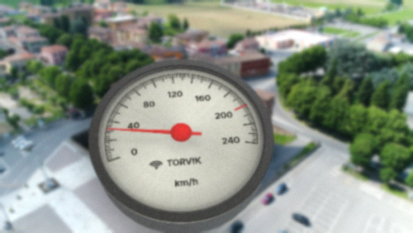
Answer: value=30 unit=km/h
